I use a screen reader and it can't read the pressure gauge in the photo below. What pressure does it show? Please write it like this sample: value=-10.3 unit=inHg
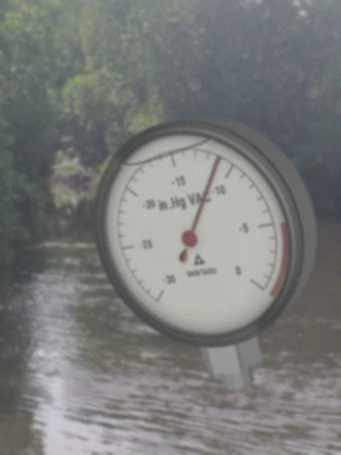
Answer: value=-11 unit=inHg
